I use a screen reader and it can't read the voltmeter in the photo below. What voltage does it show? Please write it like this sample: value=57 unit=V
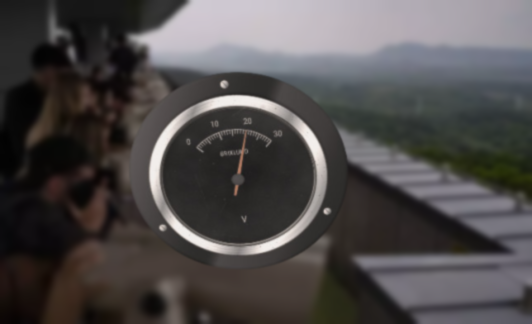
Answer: value=20 unit=V
